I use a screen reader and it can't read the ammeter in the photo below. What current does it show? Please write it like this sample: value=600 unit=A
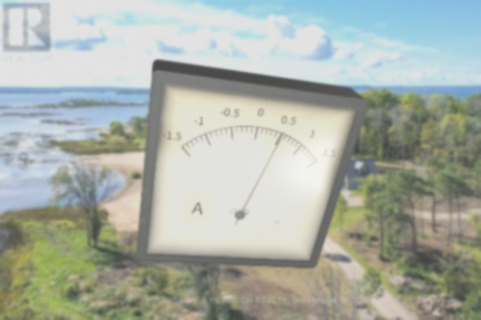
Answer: value=0.5 unit=A
